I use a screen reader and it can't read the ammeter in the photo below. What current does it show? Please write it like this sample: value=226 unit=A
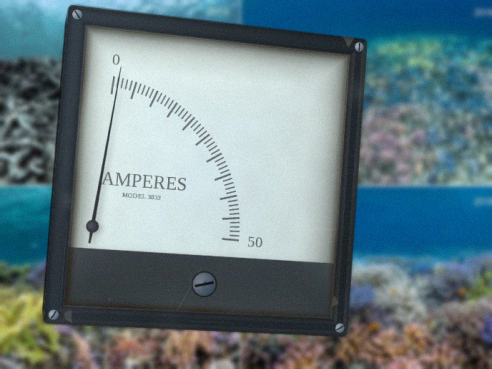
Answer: value=1 unit=A
